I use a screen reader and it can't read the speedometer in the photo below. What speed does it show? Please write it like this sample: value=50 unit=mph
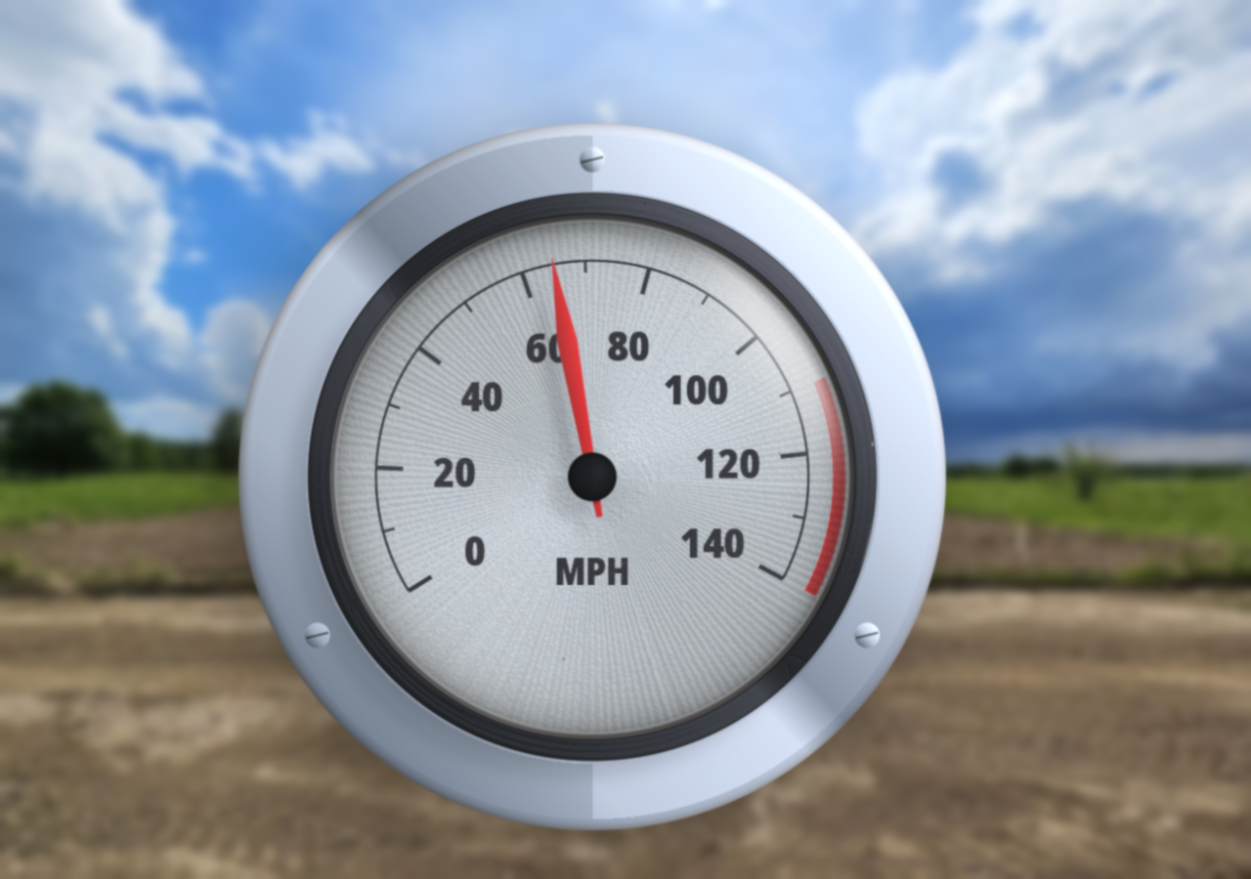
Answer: value=65 unit=mph
